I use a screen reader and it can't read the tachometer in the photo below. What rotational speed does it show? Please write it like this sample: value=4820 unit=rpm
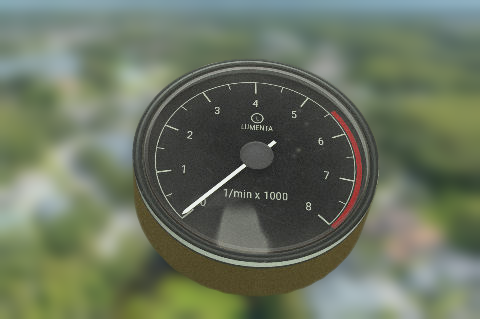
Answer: value=0 unit=rpm
